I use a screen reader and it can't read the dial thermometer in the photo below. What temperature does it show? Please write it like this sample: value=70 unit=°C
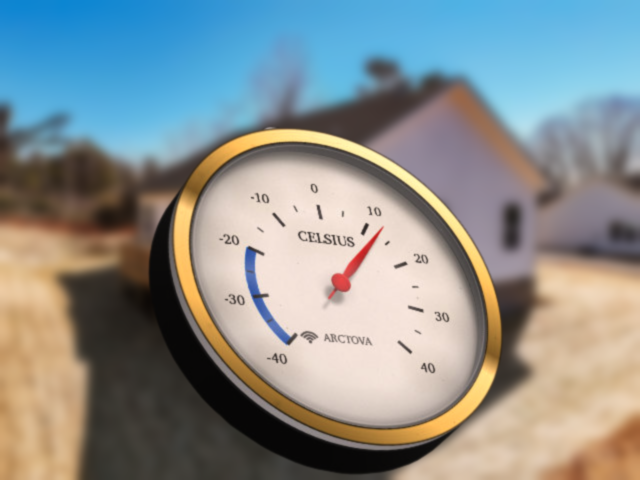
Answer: value=12.5 unit=°C
